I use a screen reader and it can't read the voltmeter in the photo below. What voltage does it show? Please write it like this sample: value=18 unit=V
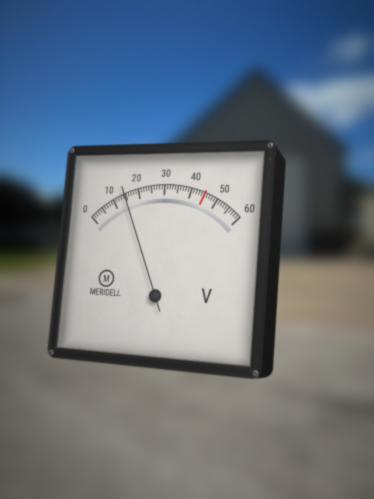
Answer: value=15 unit=V
